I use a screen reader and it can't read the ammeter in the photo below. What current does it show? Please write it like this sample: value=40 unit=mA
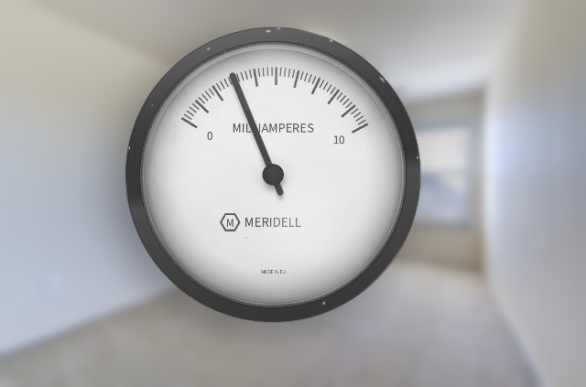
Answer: value=3 unit=mA
